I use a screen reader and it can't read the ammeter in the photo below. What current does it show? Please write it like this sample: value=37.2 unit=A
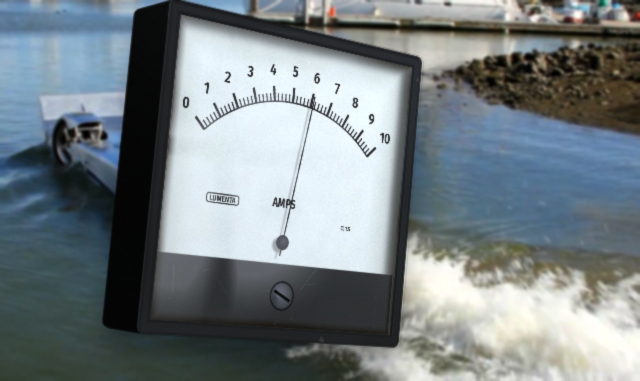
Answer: value=6 unit=A
